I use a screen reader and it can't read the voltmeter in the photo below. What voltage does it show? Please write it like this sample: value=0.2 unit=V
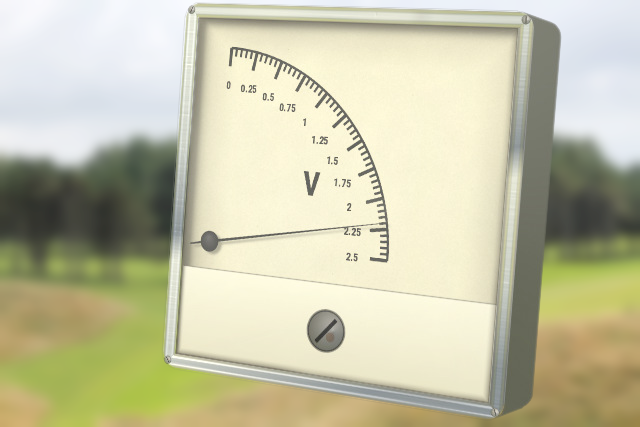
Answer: value=2.2 unit=V
